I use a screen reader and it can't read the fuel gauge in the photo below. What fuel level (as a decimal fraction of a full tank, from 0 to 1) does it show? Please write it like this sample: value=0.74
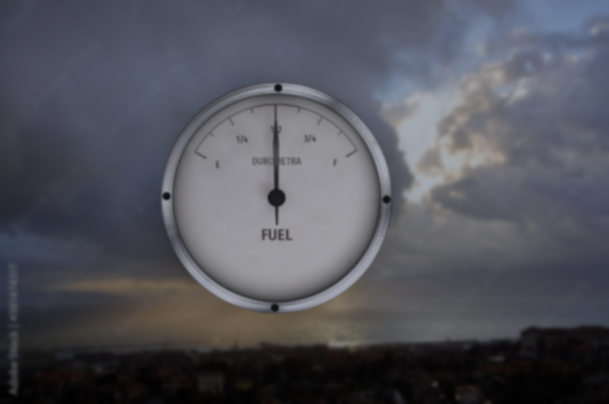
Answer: value=0.5
